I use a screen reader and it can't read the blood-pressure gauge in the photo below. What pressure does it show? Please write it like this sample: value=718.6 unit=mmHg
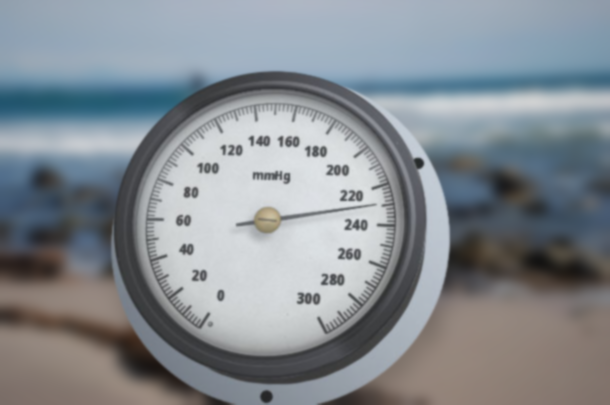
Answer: value=230 unit=mmHg
